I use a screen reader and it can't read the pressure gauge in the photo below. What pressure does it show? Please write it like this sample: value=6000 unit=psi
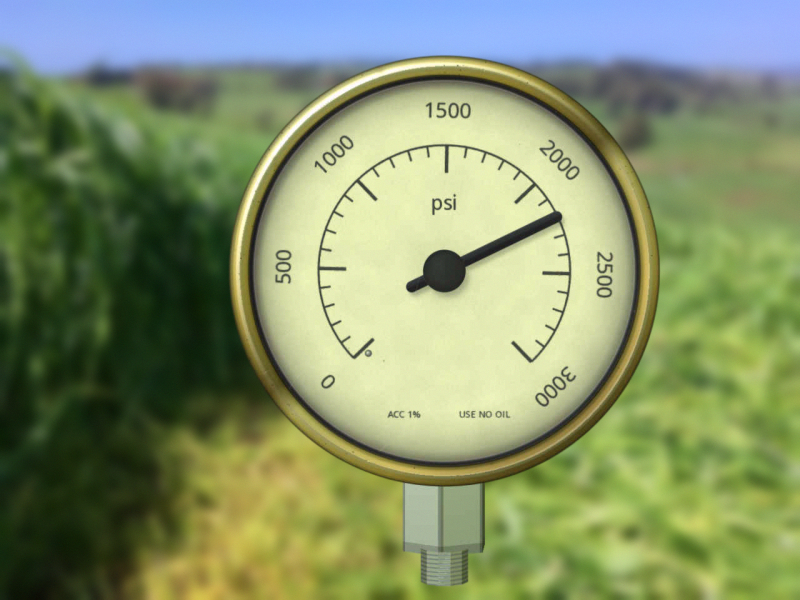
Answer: value=2200 unit=psi
